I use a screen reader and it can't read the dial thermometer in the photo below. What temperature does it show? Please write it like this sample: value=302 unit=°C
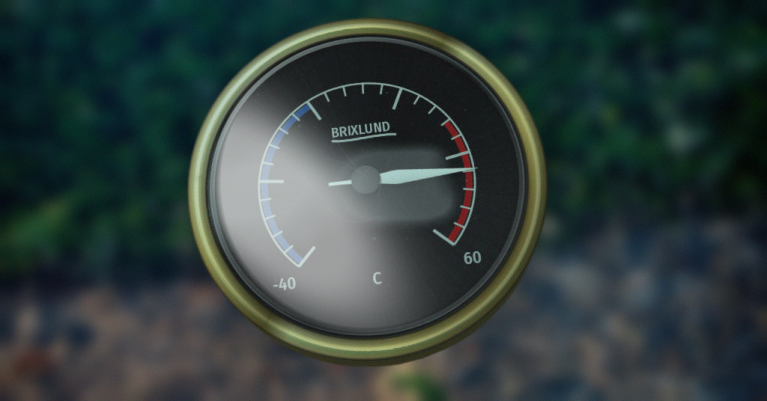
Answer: value=44 unit=°C
